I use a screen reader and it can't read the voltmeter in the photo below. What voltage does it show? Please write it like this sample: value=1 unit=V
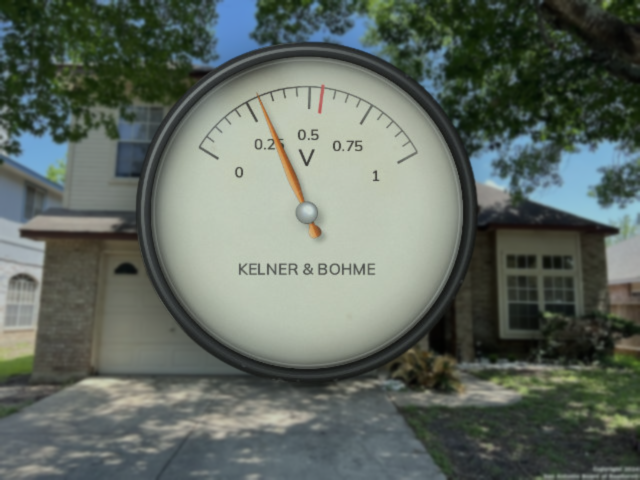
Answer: value=0.3 unit=V
